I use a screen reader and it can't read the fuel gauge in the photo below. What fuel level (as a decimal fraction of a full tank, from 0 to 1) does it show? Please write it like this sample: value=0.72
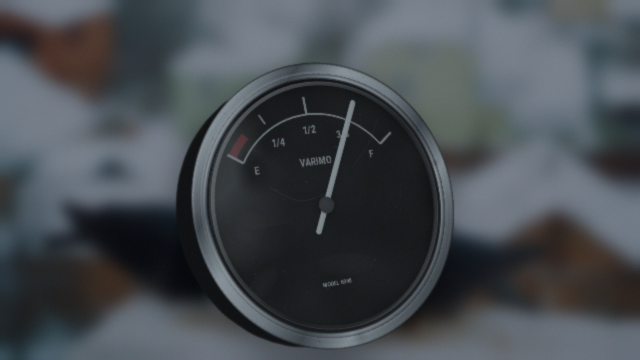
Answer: value=0.75
